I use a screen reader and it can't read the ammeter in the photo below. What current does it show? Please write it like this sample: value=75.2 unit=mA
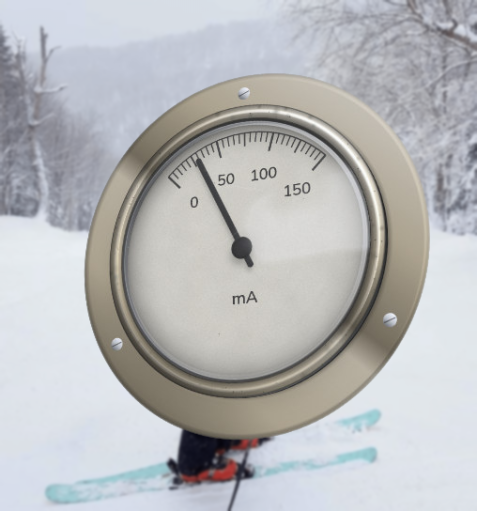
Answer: value=30 unit=mA
